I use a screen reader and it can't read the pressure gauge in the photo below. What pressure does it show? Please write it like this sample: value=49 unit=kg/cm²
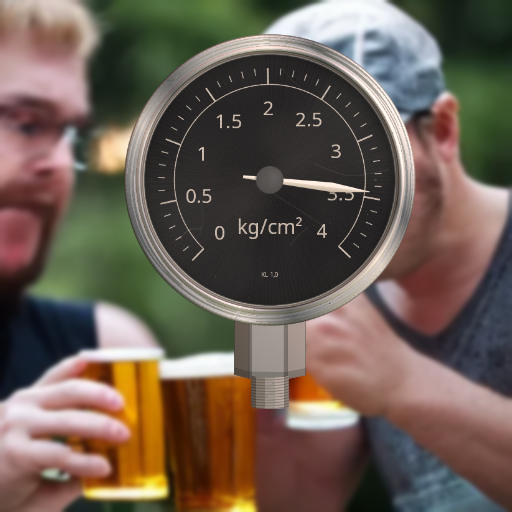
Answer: value=3.45 unit=kg/cm²
